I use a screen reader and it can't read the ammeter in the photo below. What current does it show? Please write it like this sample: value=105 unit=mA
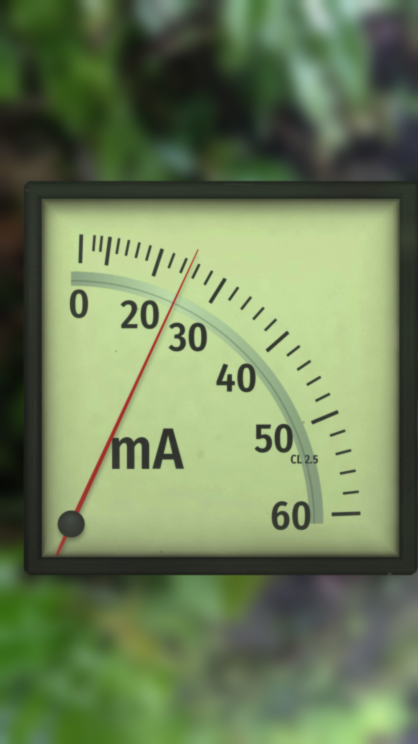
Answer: value=25 unit=mA
